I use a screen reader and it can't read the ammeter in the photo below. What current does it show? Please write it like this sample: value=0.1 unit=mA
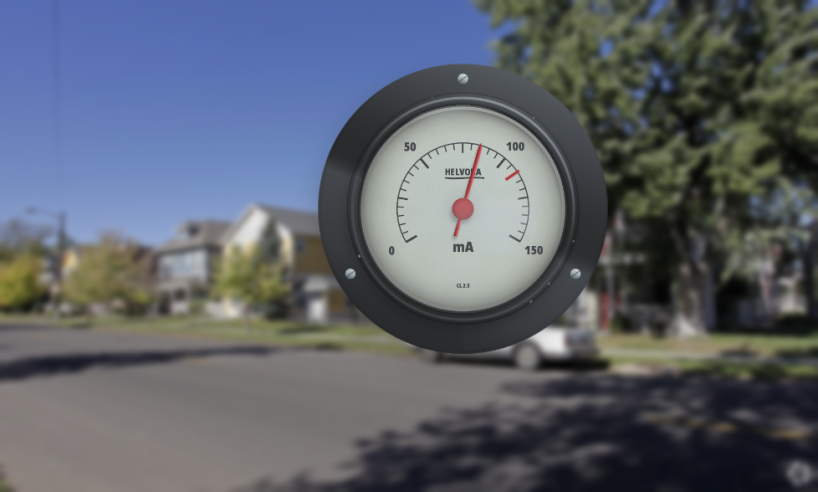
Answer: value=85 unit=mA
